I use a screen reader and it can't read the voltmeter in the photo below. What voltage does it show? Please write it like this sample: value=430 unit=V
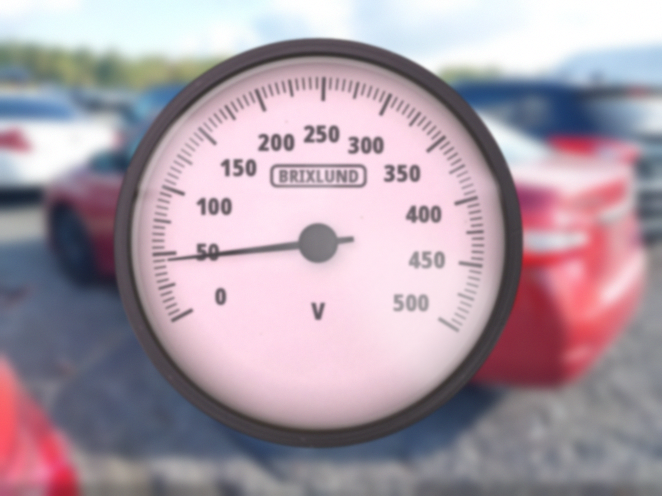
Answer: value=45 unit=V
